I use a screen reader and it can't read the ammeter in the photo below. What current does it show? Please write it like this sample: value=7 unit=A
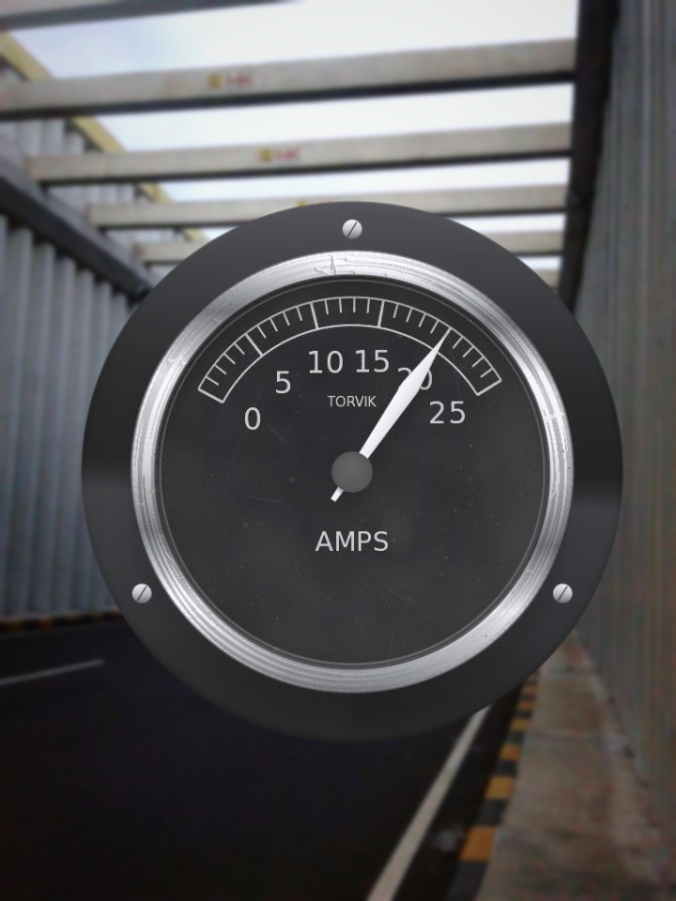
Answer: value=20 unit=A
